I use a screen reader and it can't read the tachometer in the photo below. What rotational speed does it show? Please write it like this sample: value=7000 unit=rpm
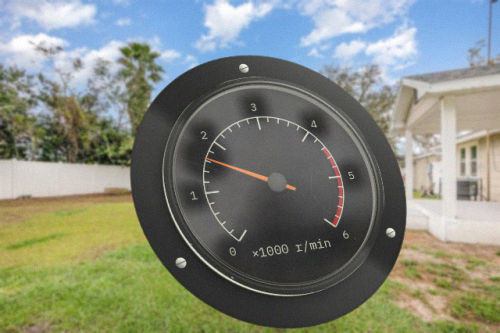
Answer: value=1600 unit=rpm
